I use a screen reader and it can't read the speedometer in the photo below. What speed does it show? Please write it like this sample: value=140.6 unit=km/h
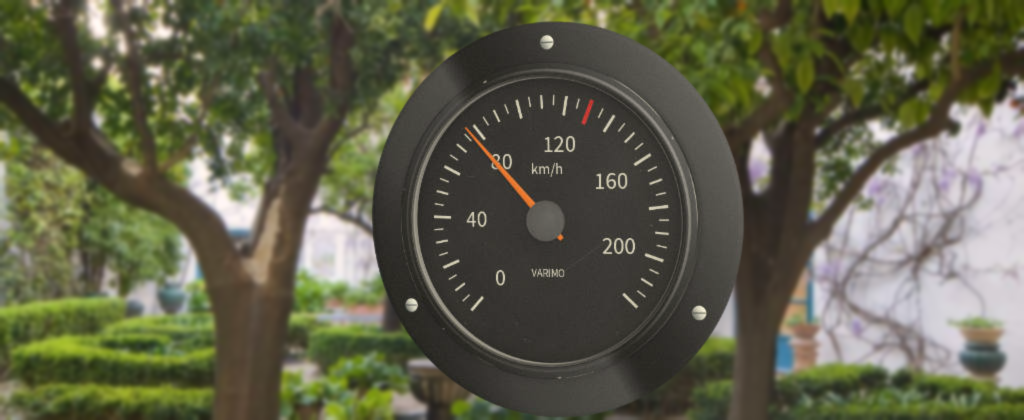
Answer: value=77.5 unit=km/h
